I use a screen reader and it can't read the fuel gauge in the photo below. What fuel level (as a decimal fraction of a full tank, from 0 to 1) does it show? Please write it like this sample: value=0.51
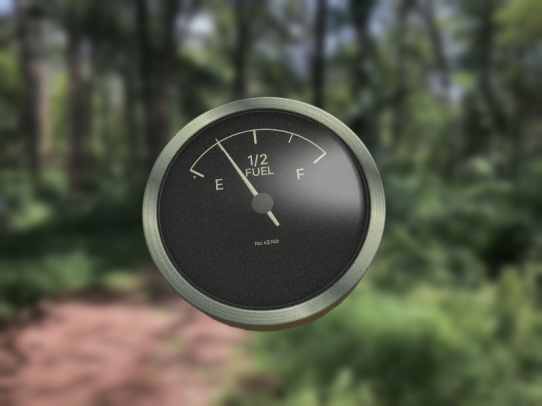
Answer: value=0.25
